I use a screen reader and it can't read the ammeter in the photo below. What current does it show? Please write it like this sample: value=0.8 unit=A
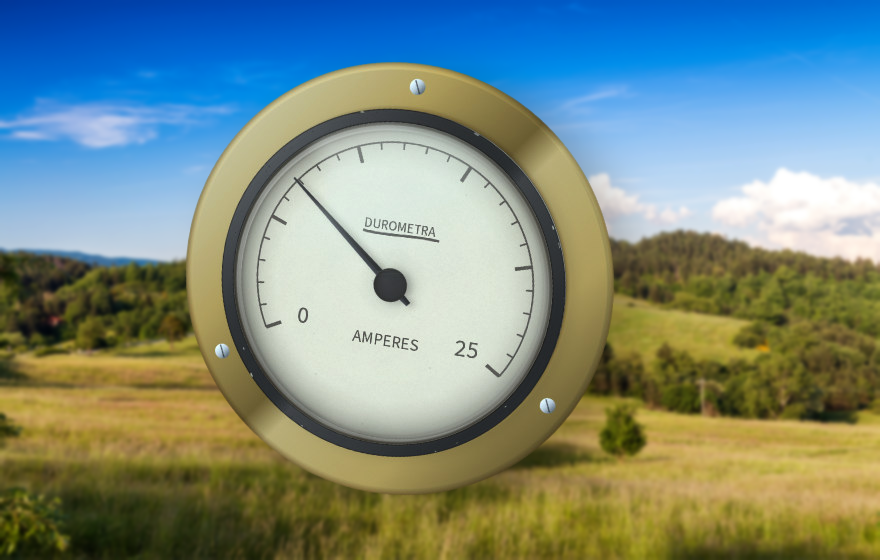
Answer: value=7 unit=A
